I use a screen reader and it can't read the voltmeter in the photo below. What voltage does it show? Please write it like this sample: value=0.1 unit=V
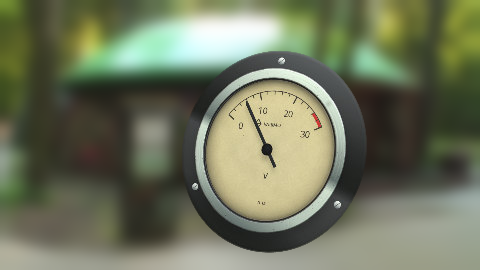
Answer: value=6 unit=V
